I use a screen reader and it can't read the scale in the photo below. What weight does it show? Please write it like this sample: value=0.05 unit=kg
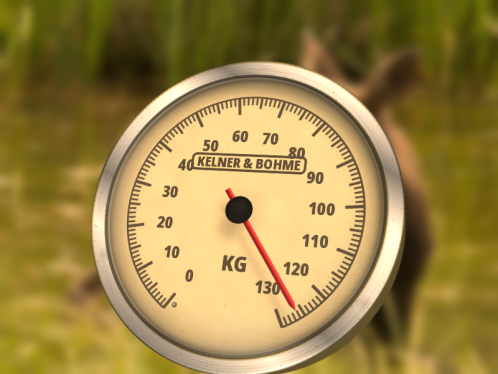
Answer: value=126 unit=kg
